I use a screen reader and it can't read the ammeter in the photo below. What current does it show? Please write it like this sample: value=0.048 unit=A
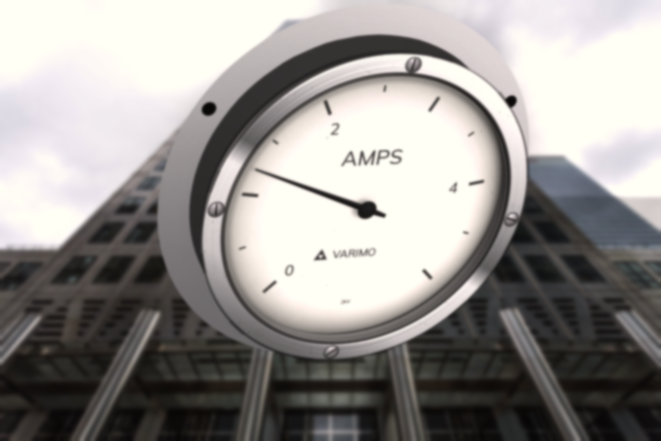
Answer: value=1.25 unit=A
